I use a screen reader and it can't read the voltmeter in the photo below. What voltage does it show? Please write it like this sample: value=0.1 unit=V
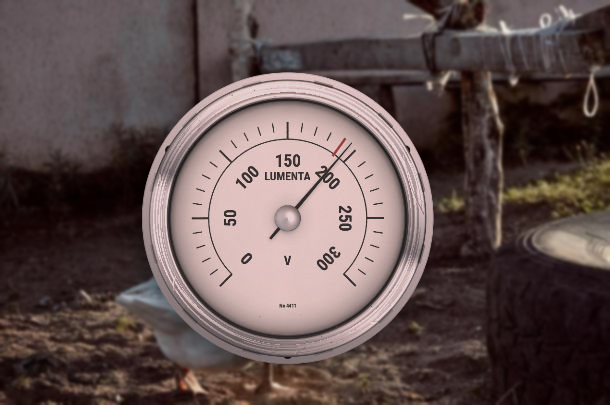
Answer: value=195 unit=V
